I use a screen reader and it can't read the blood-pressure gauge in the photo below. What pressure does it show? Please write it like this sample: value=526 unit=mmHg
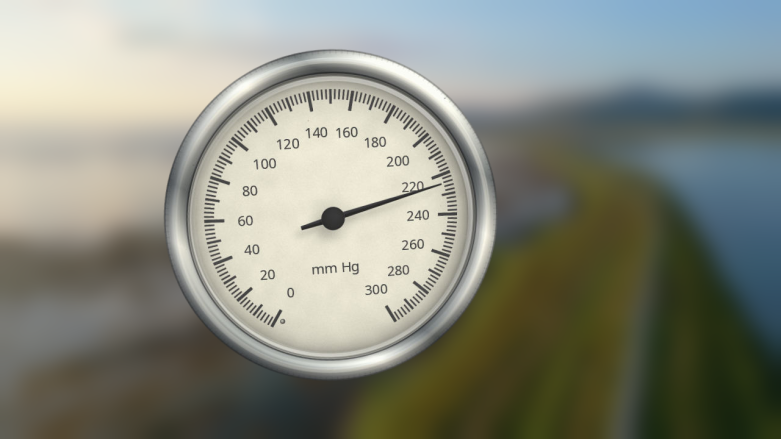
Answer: value=224 unit=mmHg
